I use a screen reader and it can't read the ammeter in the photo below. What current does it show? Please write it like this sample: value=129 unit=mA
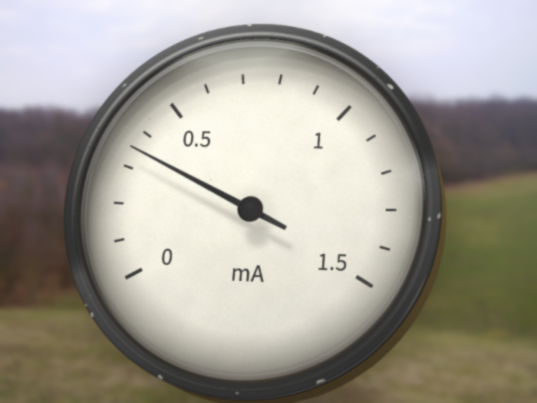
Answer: value=0.35 unit=mA
